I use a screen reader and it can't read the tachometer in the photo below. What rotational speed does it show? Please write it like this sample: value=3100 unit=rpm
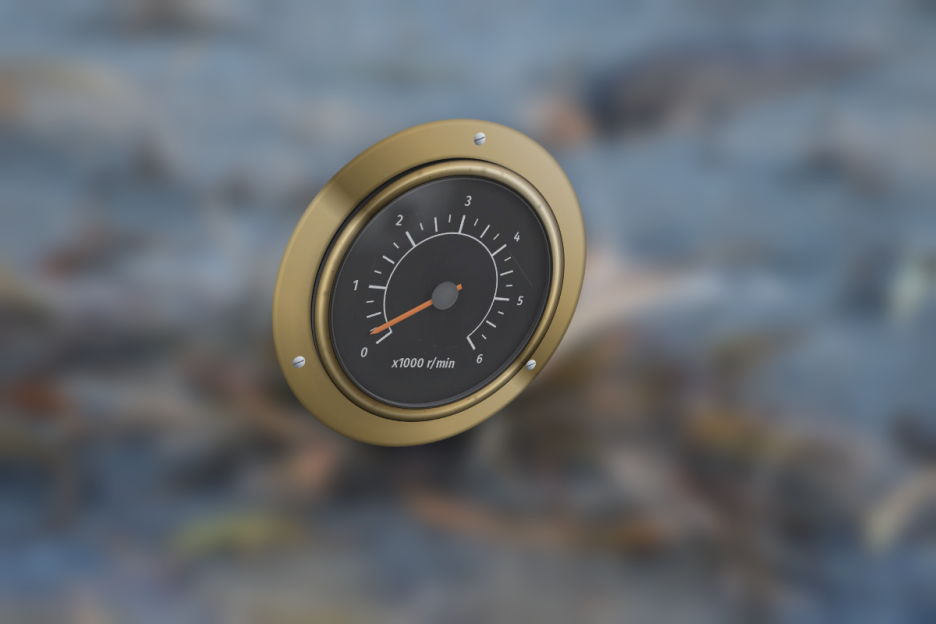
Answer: value=250 unit=rpm
